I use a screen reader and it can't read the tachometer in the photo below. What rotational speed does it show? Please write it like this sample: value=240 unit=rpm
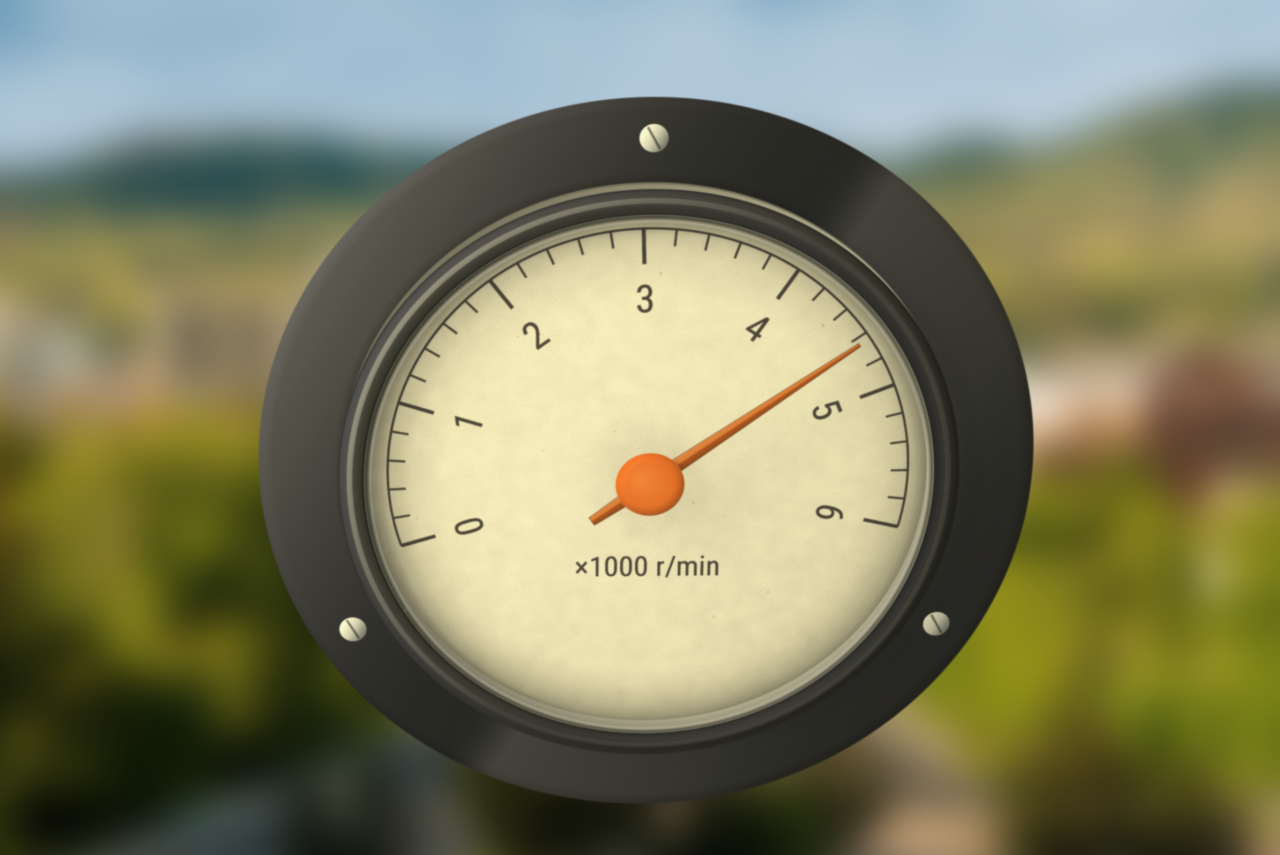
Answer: value=4600 unit=rpm
